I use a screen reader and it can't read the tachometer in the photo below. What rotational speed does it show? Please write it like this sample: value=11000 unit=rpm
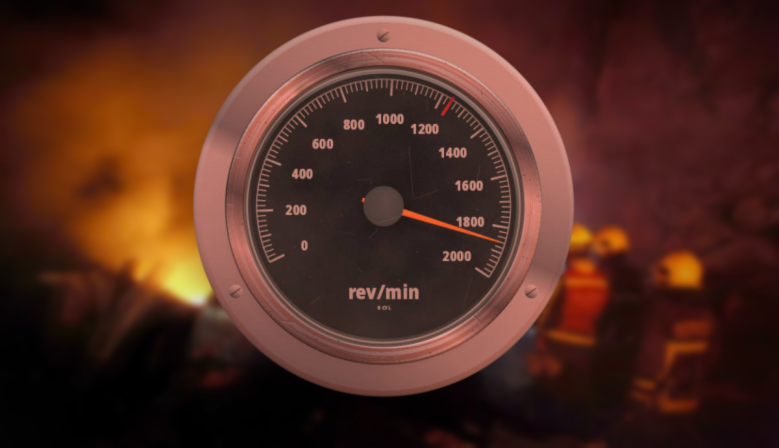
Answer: value=1860 unit=rpm
